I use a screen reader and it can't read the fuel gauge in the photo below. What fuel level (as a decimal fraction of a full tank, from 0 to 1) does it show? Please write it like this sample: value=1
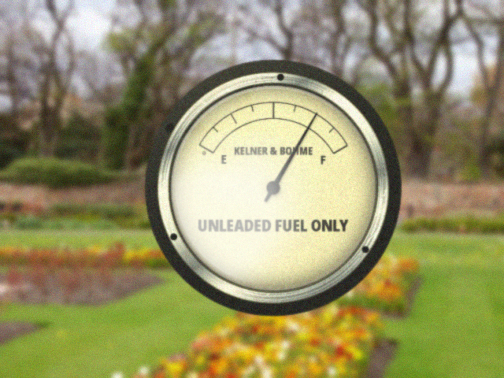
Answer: value=0.75
